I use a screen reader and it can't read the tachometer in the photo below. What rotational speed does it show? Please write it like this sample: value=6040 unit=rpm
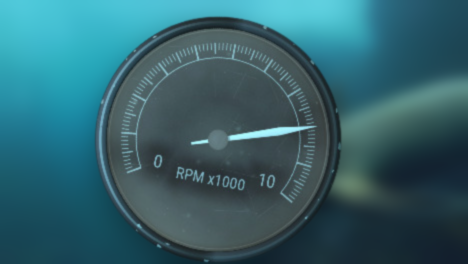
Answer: value=8000 unit=rpm
